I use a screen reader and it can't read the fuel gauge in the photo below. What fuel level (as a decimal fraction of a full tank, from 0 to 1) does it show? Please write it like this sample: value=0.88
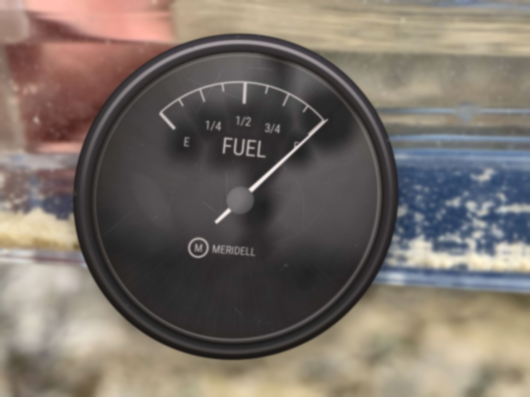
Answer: value=1
